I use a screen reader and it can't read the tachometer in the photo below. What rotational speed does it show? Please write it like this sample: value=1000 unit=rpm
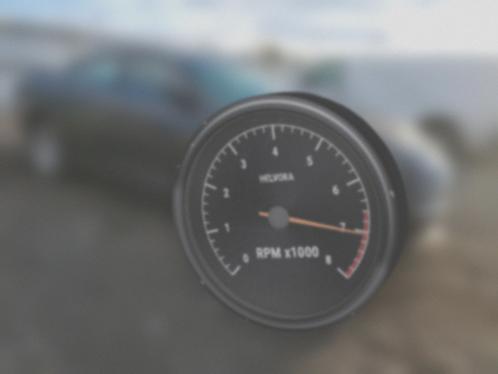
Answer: value=7000 unit=rpm
